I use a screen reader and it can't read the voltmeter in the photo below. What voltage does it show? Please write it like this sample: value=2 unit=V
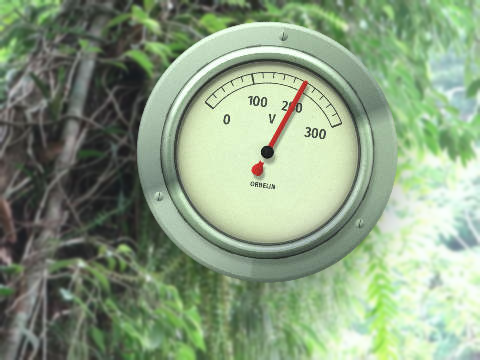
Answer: value=200 unit=V
